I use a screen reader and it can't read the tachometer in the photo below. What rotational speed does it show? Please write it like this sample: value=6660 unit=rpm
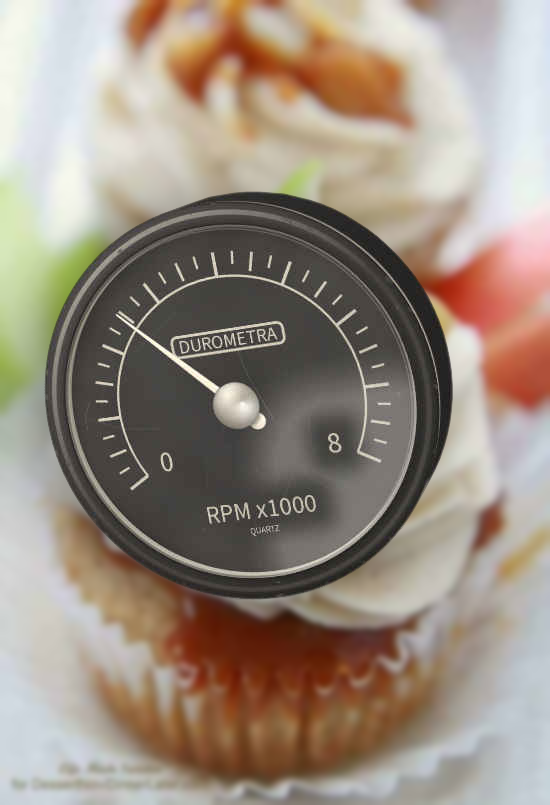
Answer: value=2500 unit=rpm
